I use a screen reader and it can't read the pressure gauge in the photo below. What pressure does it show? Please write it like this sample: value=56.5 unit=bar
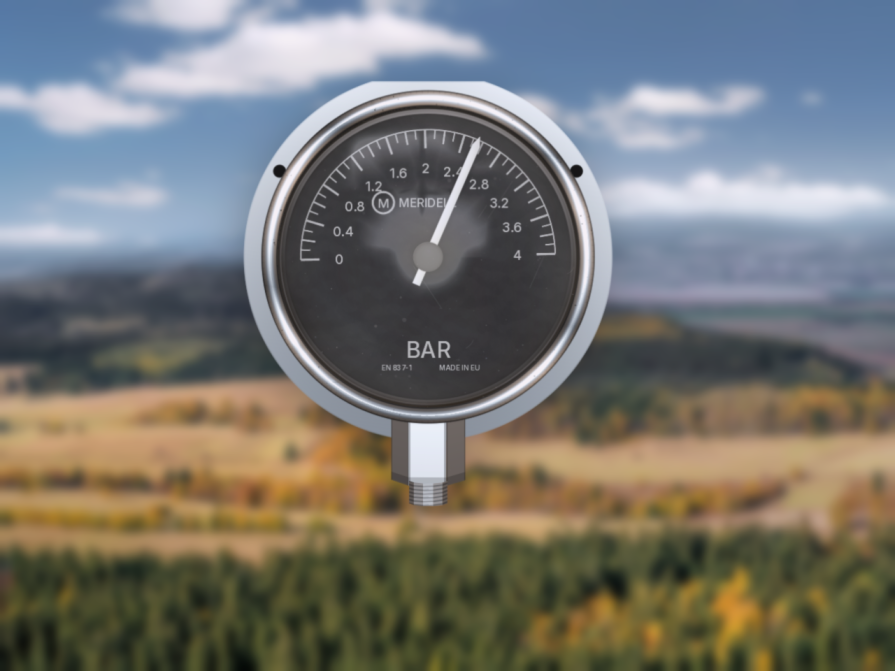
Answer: value=2.55 unit=bar
